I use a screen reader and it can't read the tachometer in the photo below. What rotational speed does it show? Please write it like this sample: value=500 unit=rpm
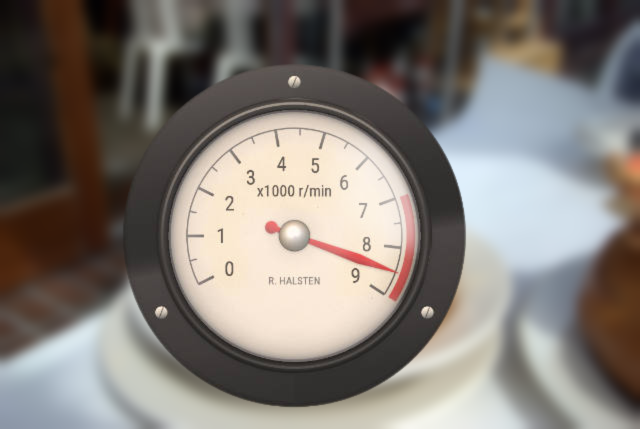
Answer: value=8500 unit=rpm
